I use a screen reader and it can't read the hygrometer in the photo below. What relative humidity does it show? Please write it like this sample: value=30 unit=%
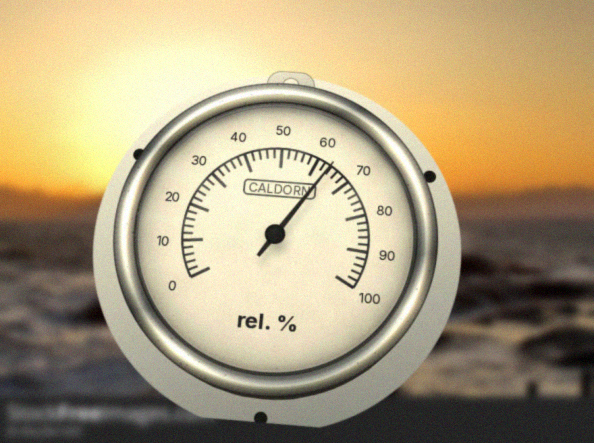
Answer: value=64 unit=%
